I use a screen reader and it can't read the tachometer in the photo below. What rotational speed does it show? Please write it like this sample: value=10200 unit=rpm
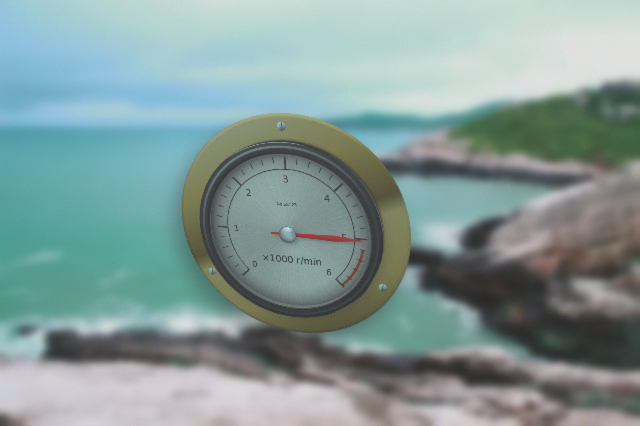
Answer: value=5000 unit=rpm
